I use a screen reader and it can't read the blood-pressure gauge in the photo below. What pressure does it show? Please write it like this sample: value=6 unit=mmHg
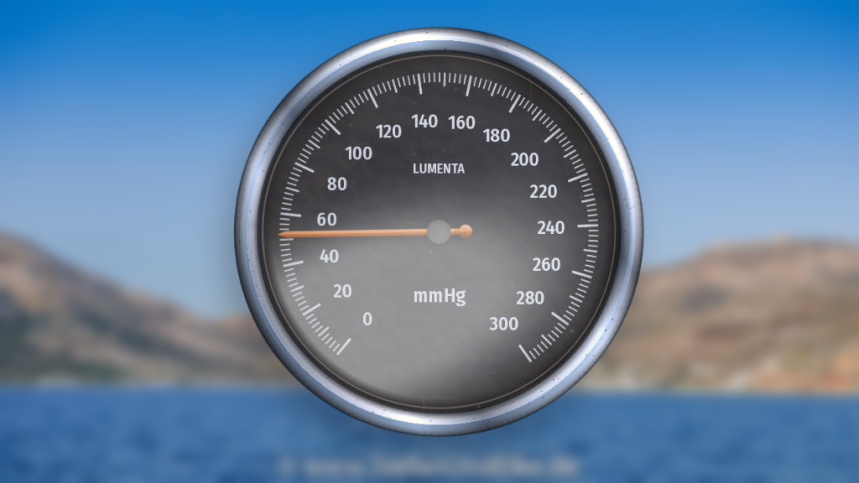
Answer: value=52 unit=mmHg
